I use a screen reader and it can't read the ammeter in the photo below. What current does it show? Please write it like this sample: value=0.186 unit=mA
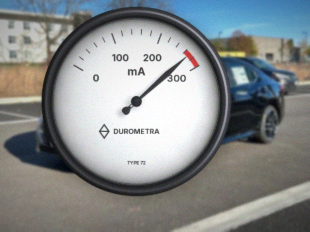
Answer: value=270 unit=mA
